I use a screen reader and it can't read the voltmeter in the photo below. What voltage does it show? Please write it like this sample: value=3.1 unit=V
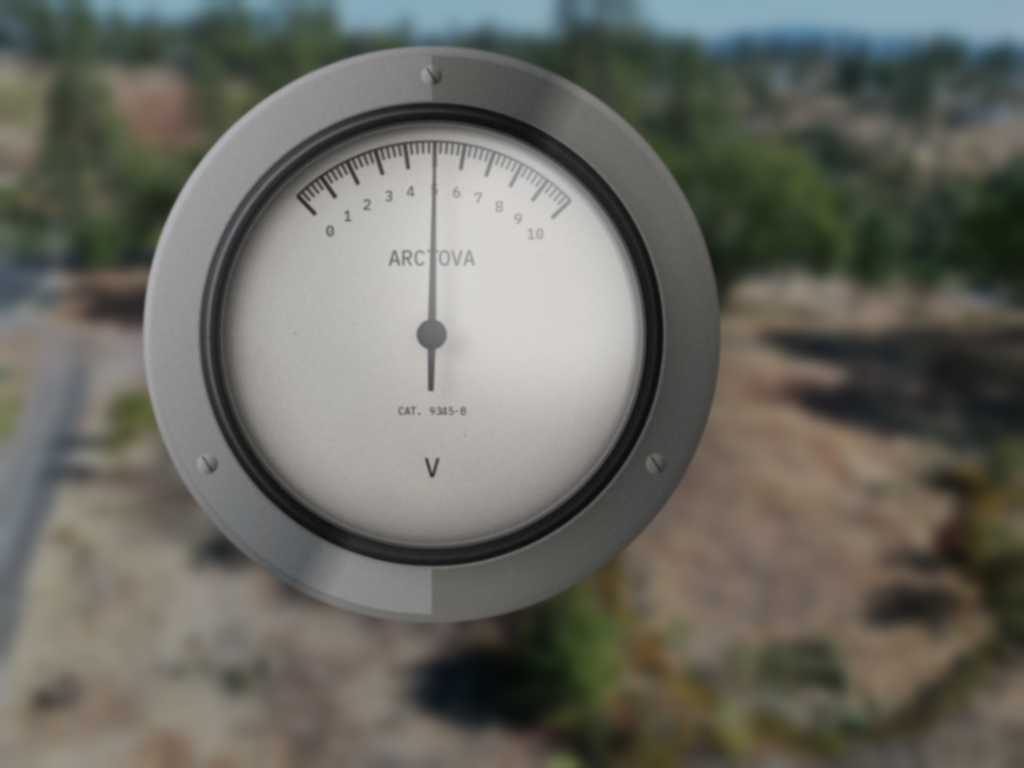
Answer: value=5 unit=V
